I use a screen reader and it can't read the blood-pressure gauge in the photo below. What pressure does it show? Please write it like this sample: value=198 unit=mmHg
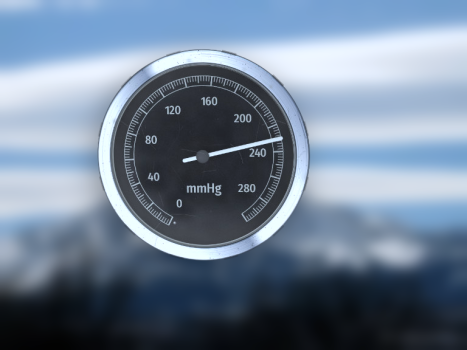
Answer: value=230 unit=mmHg
